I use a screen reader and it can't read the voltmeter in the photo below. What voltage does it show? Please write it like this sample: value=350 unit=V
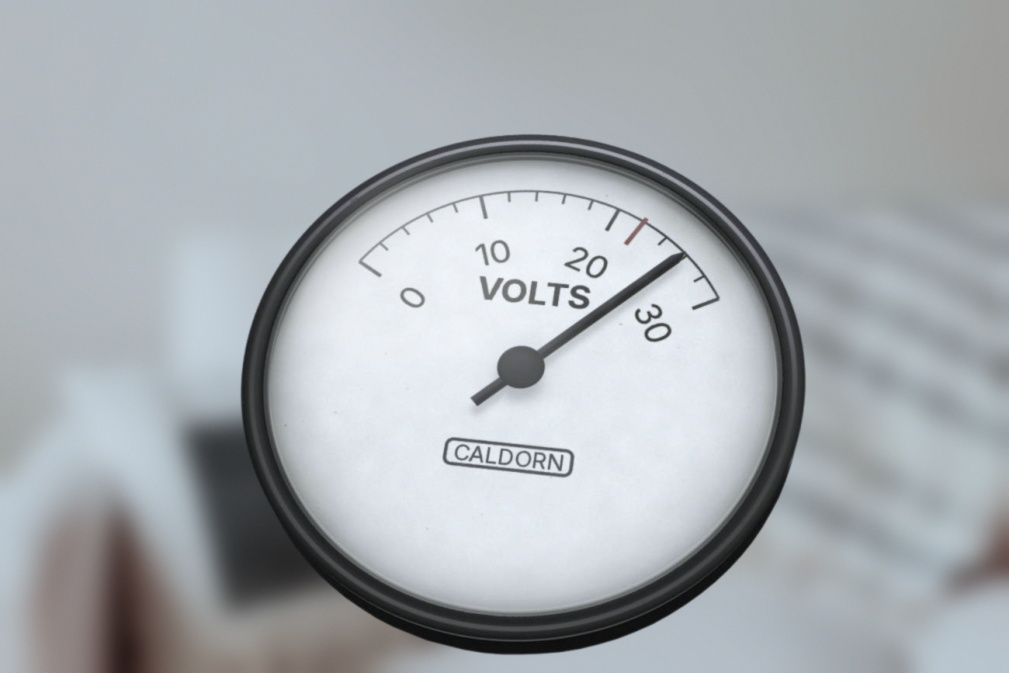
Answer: value=26 unit=V
